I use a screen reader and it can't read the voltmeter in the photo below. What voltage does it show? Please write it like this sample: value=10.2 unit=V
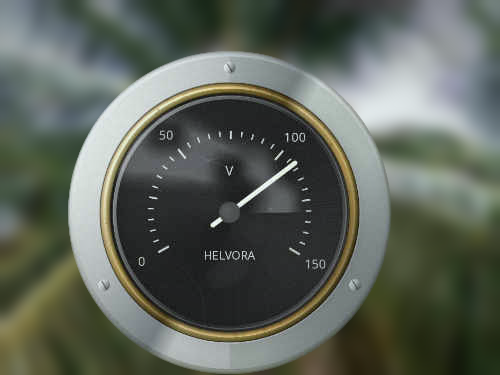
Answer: value=107.5 unit=V
